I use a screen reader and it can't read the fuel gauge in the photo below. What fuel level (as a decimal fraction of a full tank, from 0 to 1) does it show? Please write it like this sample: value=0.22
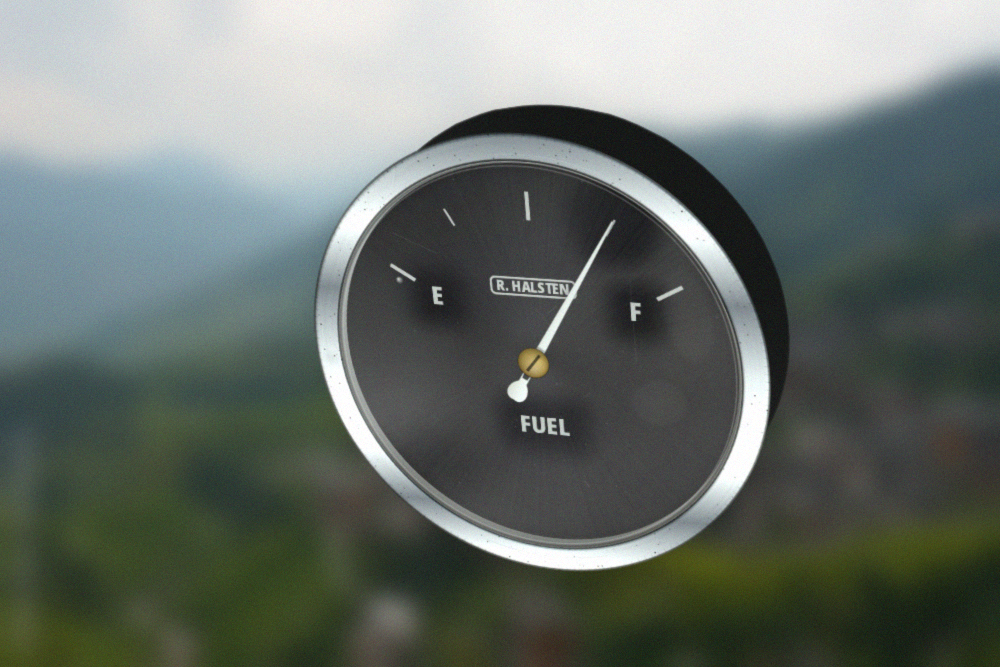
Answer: value=0.75
